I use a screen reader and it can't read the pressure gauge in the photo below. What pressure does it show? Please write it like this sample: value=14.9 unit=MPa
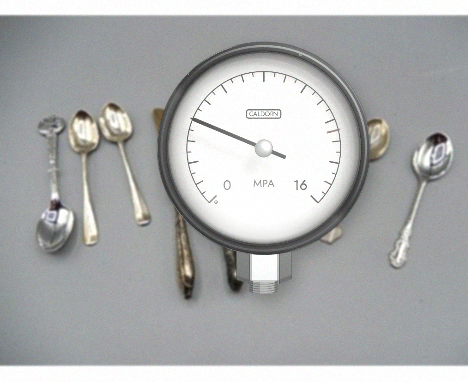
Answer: value=4 unit=MPa
